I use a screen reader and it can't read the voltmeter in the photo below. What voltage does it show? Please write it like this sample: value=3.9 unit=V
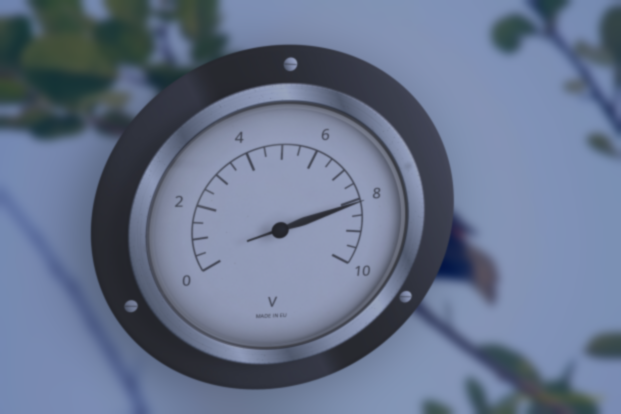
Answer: value=8 unit=V
